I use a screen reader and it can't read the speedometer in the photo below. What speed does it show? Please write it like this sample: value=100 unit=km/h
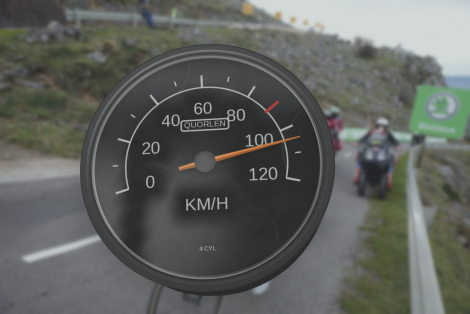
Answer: value=105 unit=km/h
